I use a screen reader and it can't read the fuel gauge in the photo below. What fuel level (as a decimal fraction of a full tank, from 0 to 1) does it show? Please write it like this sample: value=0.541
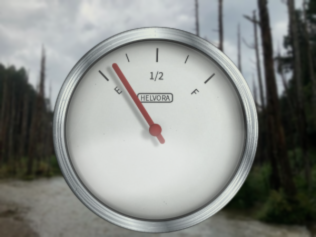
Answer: value=0.125
